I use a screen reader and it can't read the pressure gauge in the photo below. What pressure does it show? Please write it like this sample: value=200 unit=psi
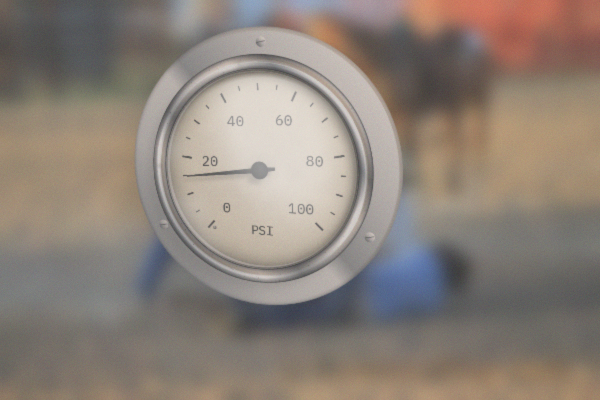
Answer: value=15 unit=psi
